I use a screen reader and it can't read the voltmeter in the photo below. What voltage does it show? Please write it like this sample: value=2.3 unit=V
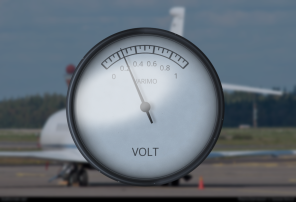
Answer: value=0.25 unit=V
